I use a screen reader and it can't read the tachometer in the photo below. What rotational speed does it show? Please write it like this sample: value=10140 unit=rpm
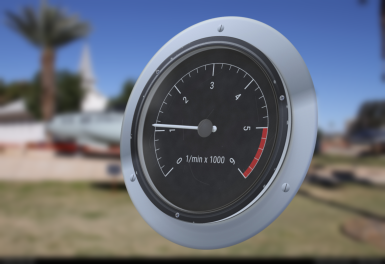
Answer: value=1100 unit=rpm
